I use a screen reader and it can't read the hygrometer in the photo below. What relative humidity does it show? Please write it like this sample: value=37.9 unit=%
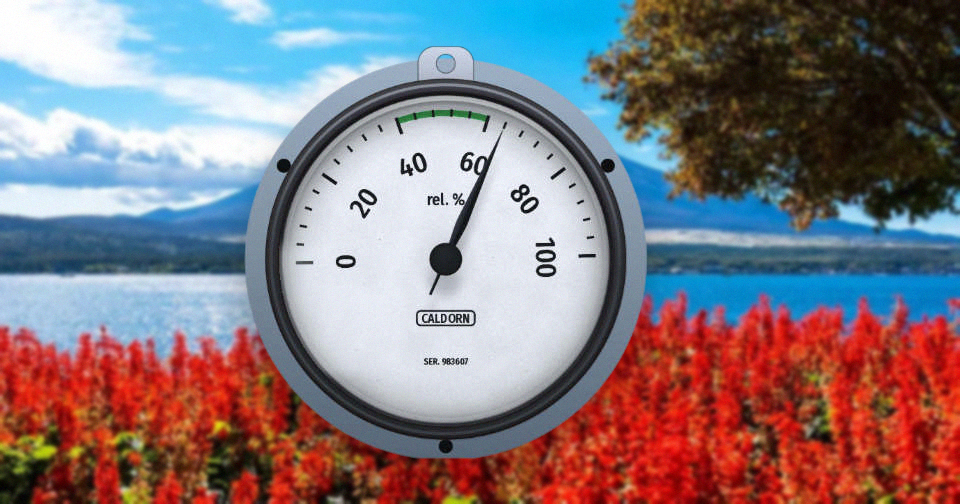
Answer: value=64 unit=%
